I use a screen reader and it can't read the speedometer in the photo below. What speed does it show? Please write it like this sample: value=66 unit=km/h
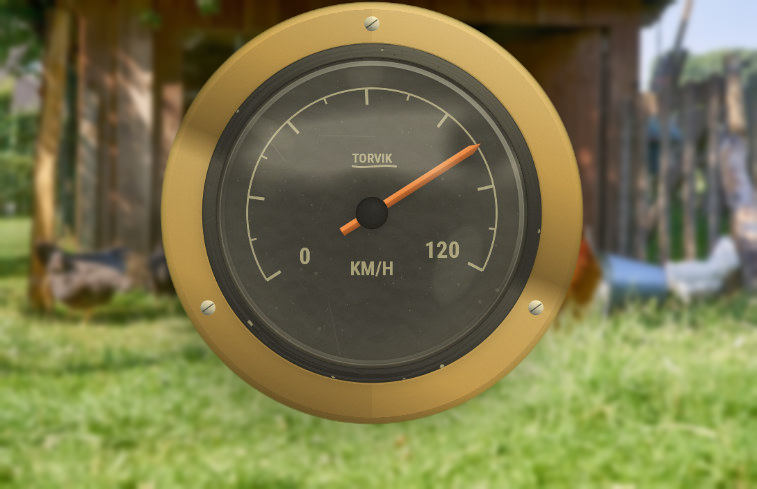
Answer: value=90 unit=km/h
